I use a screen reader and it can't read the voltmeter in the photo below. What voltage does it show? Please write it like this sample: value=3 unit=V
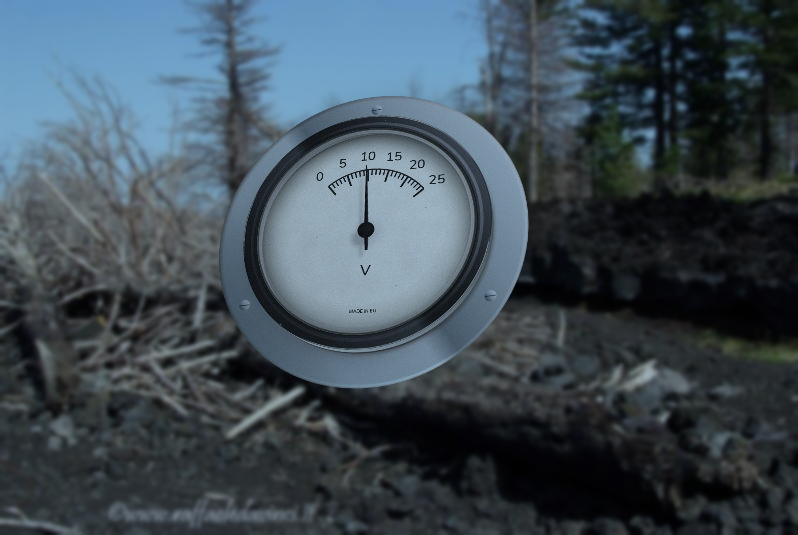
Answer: value=10 unit=V
